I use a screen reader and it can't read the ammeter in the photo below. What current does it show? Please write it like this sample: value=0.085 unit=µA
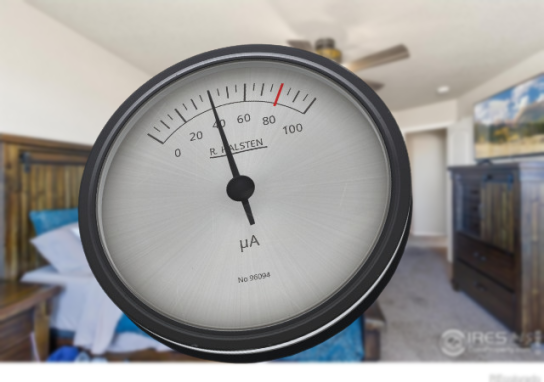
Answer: value=40 unit=µA
